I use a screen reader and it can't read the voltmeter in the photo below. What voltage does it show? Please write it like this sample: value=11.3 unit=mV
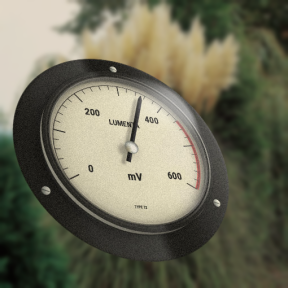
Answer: value=350 unit=mV
